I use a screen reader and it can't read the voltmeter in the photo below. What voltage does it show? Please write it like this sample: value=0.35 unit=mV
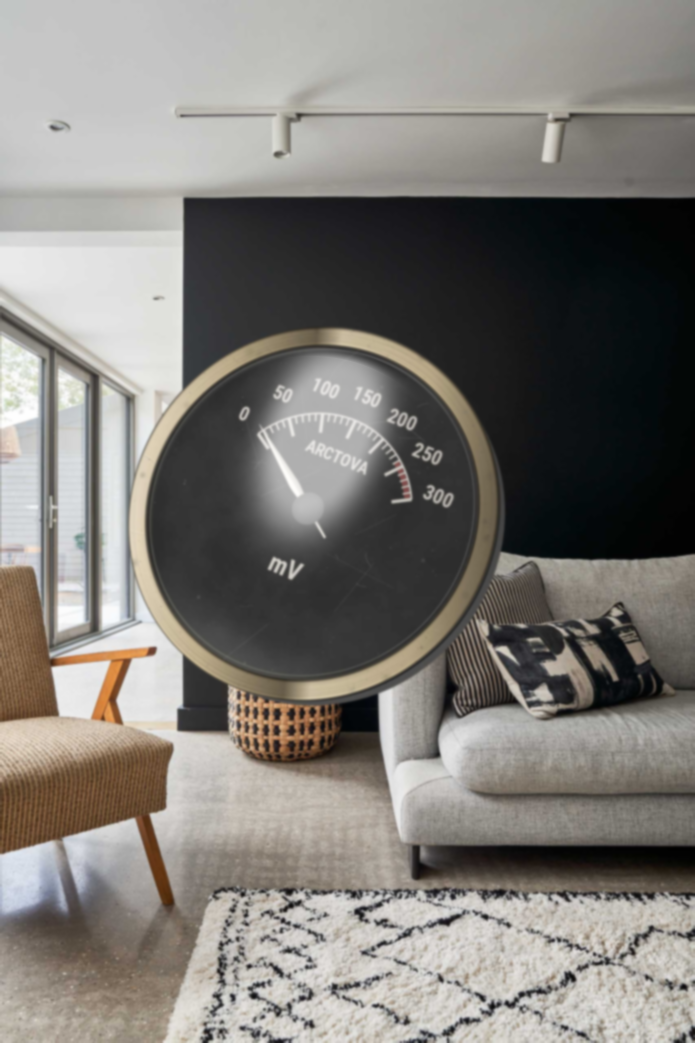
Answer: value=10 unit=mV
